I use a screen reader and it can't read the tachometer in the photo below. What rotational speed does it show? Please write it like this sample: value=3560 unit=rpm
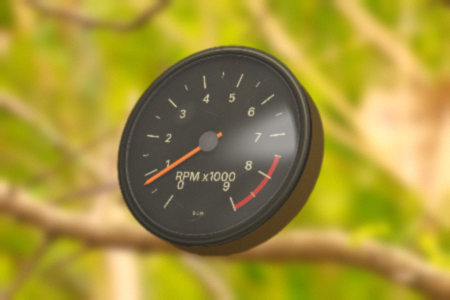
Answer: value=750 unit=rpm
